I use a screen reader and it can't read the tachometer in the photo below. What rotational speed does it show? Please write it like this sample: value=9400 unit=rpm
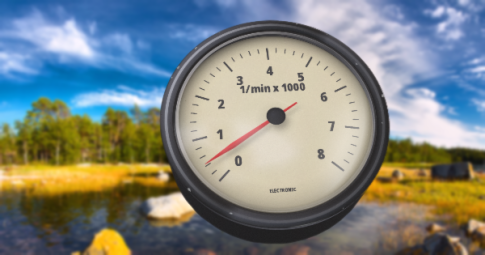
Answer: value=400 unit=rpm
